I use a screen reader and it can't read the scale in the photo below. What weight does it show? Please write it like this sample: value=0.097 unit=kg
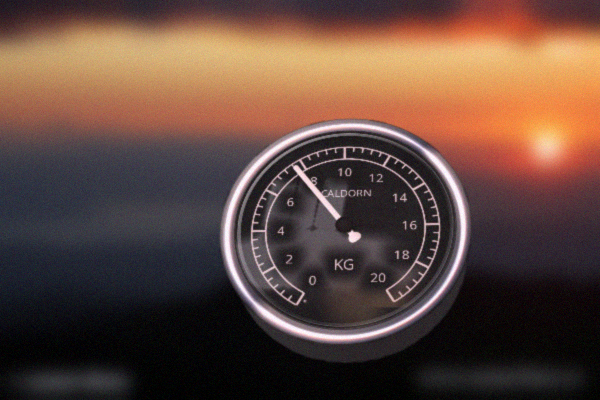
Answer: value=7.6 unit=kg
